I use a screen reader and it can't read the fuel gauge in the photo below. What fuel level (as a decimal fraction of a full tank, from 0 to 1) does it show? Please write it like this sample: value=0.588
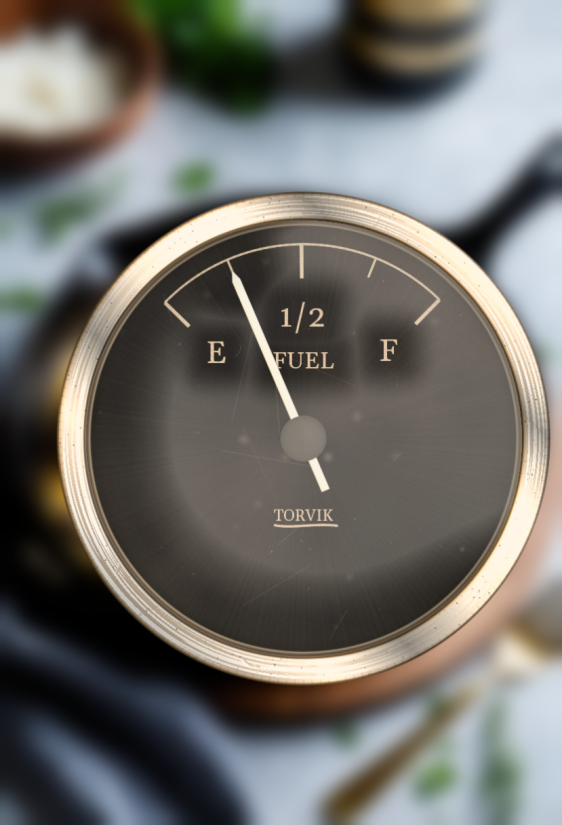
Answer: value=0.25
